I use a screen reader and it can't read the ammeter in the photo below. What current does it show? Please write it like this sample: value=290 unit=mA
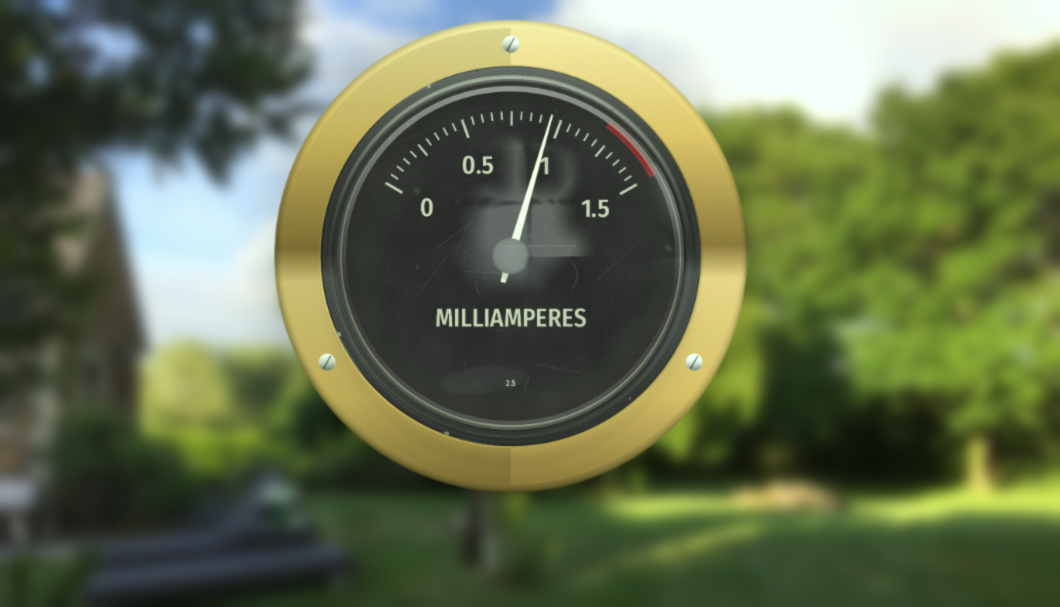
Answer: value=0.95 unit=mA
